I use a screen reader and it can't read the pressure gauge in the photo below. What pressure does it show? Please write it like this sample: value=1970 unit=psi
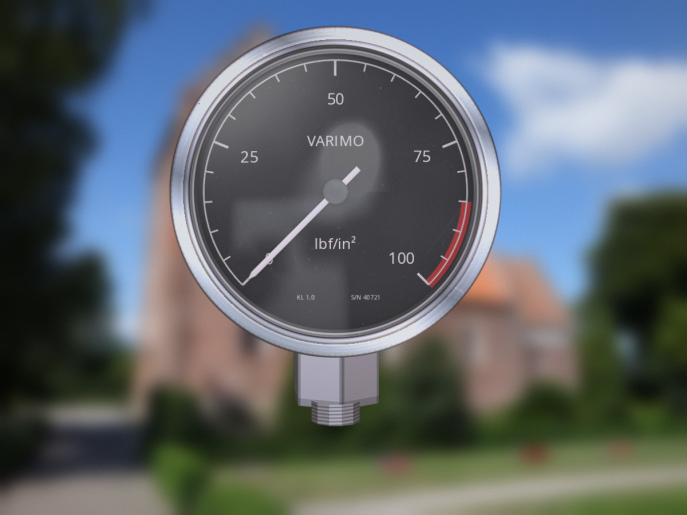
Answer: value=0 unit=psi
